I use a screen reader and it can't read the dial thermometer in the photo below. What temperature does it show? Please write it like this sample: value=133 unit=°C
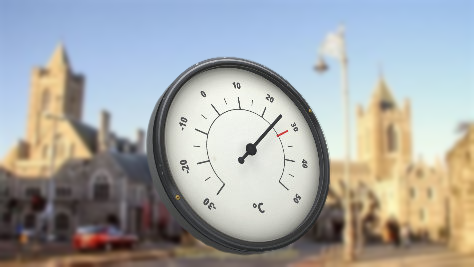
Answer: value=25 unit=°C
